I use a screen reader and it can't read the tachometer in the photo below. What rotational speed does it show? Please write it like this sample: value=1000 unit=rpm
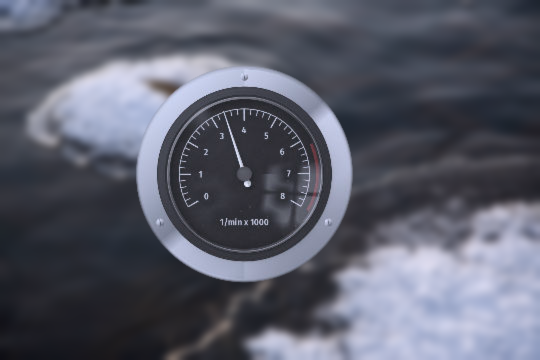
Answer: value=3400 unit=rpm
